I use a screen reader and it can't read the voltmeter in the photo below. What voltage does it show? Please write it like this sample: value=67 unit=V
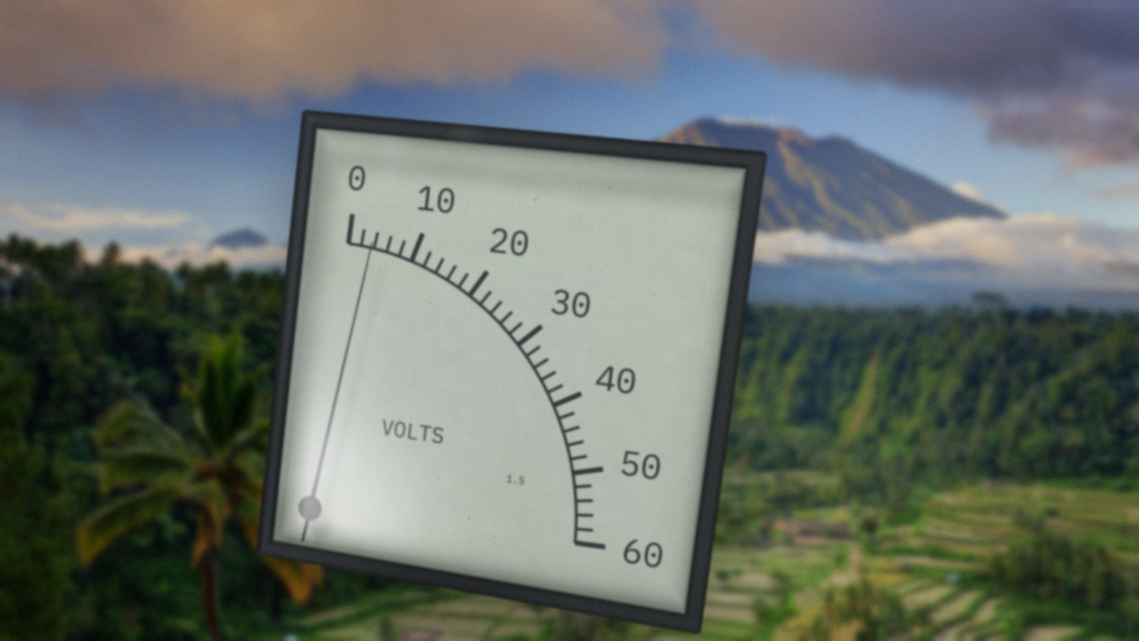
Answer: value=4 unit=V
